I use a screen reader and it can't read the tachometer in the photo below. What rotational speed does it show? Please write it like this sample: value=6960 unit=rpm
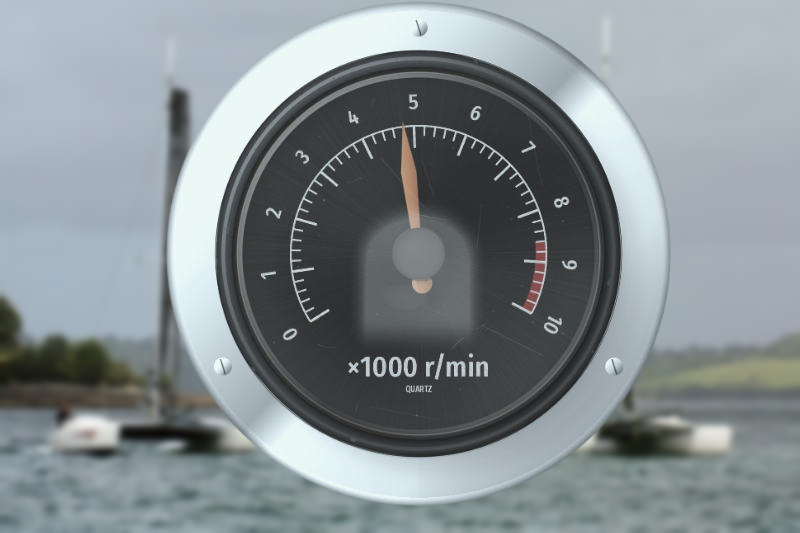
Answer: value=4800 unit=rpm
